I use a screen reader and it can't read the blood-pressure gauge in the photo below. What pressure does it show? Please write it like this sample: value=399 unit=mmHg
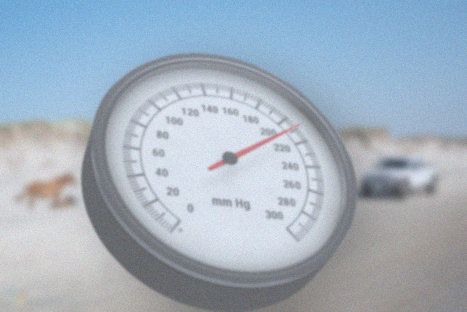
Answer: value=210 unit=mmHg
